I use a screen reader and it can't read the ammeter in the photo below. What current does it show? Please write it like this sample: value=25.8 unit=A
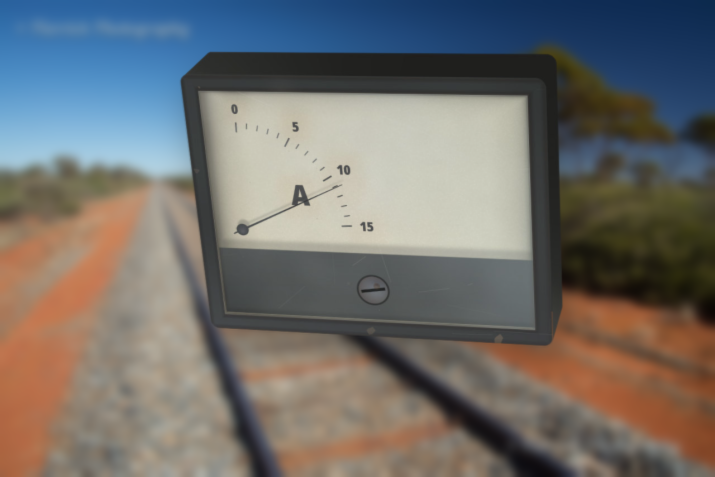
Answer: value=11 unit=A
